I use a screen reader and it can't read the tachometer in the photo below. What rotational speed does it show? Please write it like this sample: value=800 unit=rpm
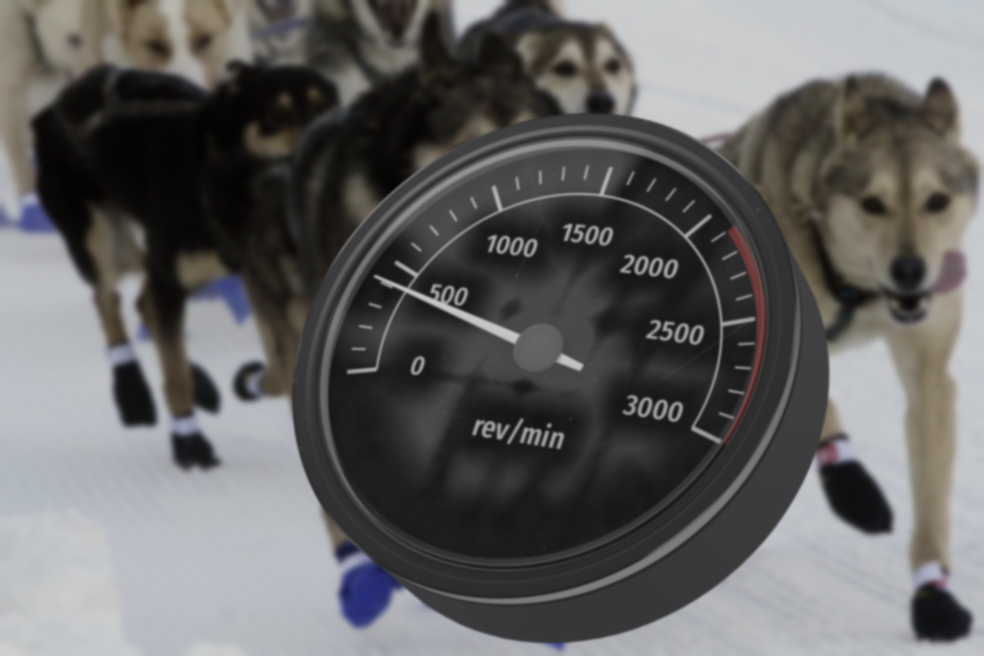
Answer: value=400 unit=rpm
